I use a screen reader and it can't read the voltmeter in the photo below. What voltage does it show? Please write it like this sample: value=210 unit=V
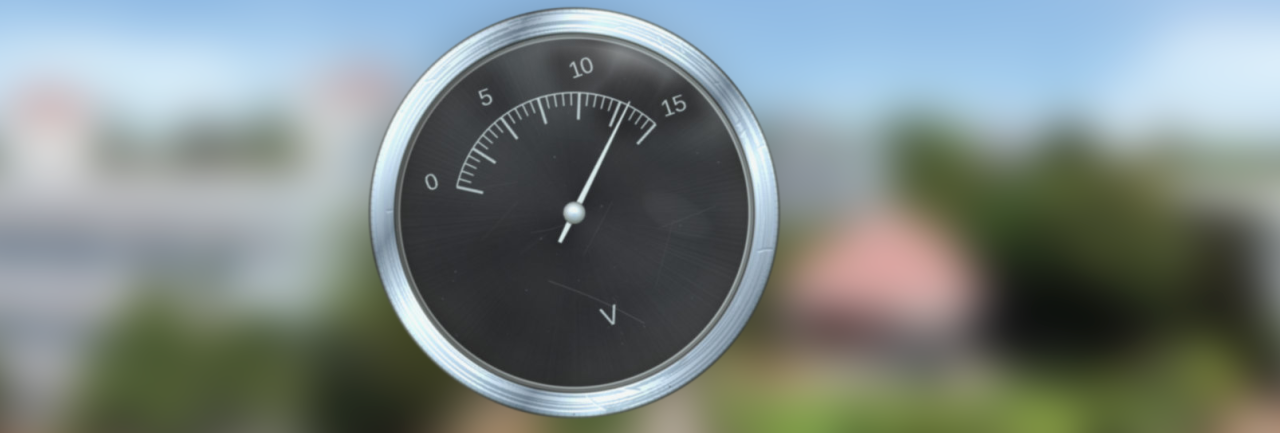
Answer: value=13 unit=V
